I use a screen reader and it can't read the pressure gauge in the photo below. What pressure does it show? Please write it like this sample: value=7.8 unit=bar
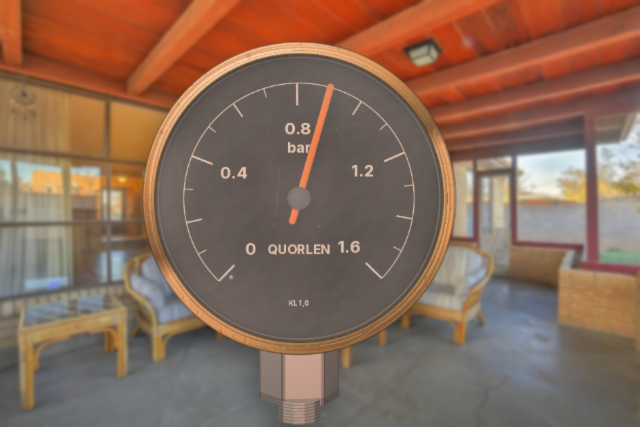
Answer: value=0.9 unit=bar
